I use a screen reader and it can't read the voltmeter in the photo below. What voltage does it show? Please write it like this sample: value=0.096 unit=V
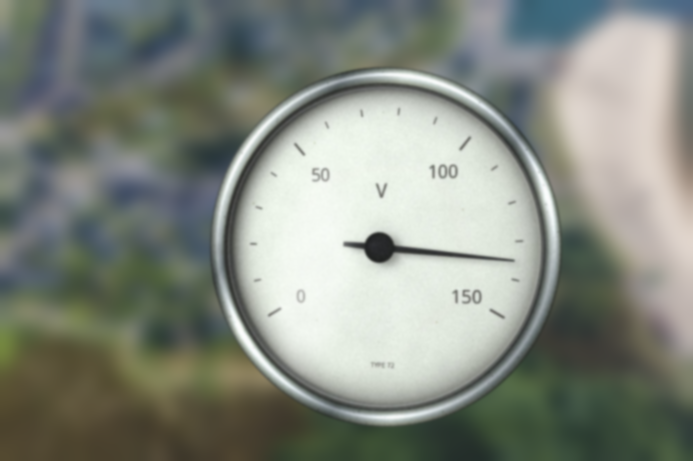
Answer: value=135 unit=V
